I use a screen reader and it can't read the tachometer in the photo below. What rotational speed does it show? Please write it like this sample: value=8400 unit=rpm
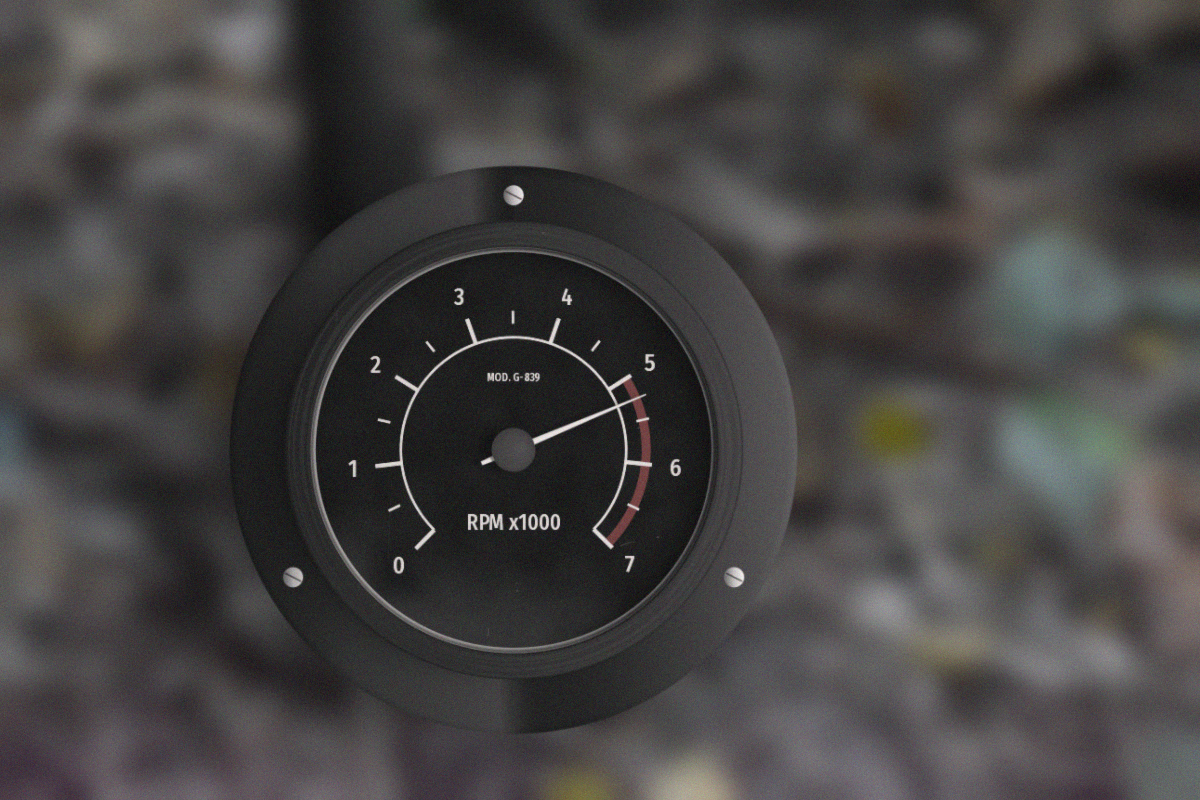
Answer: value=5250 unit=rpm
